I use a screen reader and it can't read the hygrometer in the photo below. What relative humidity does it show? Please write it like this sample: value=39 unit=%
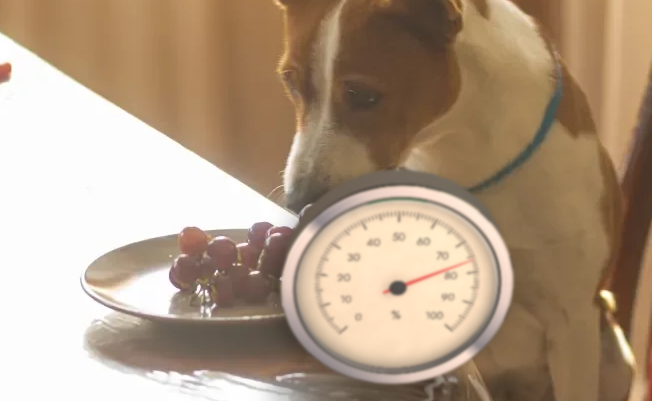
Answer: value=75 unit=%
